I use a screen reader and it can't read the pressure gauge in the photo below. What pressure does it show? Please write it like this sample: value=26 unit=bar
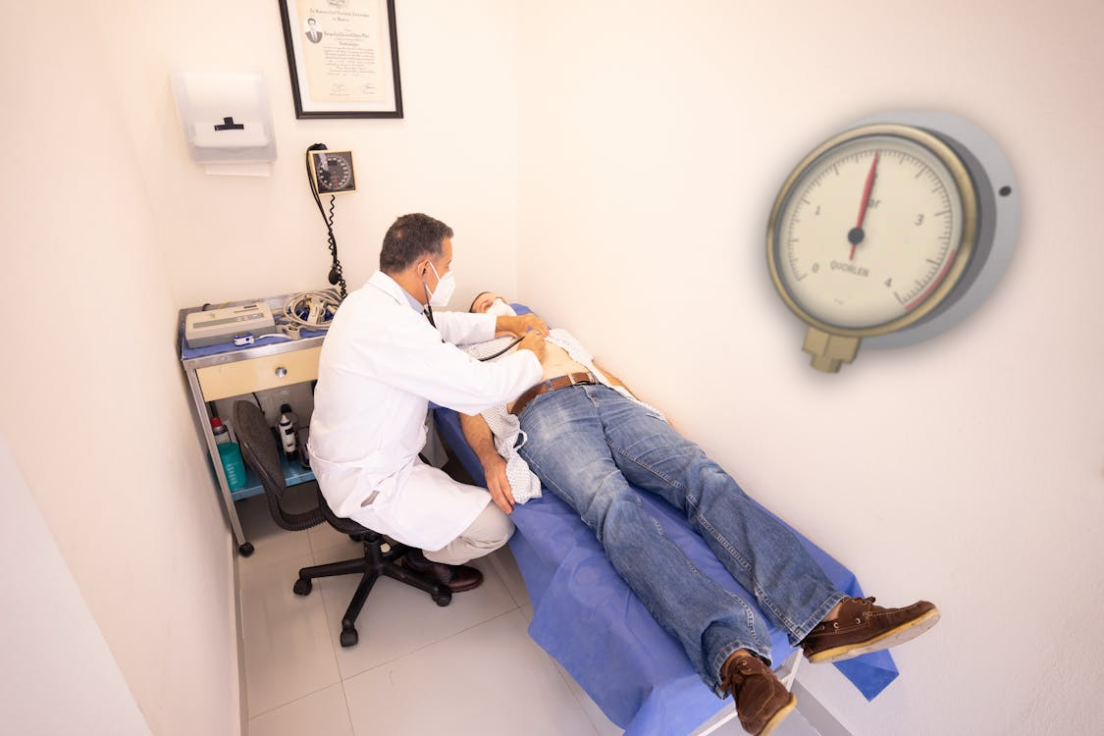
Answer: value=2 unit=bar
